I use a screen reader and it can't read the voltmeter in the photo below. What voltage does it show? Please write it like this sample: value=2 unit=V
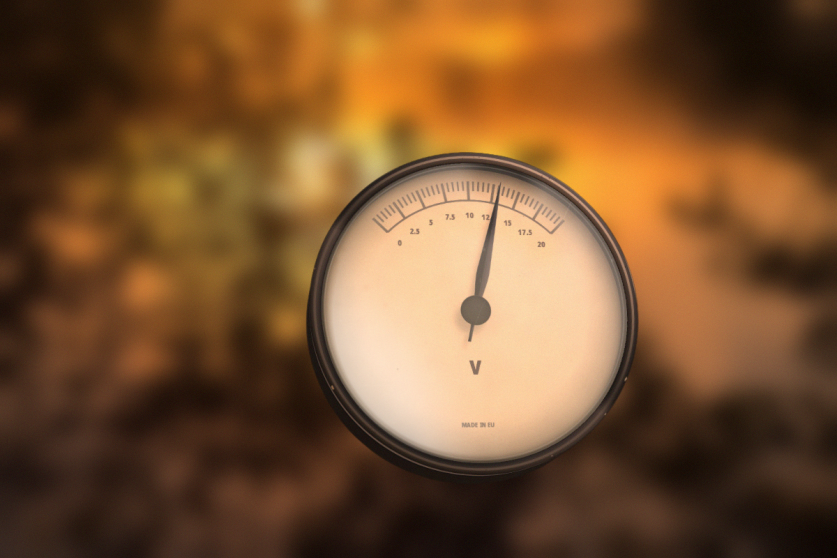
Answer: value=13 unit=V
